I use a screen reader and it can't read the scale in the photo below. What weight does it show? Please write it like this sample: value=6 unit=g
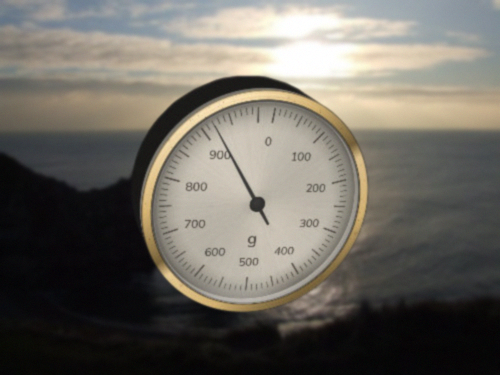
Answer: value=920 unit=g
